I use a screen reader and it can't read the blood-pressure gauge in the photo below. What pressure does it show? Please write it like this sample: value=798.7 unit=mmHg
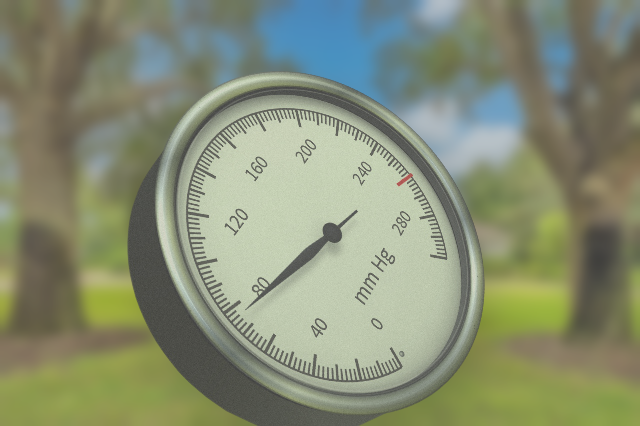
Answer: value=76 unit=mmHg
